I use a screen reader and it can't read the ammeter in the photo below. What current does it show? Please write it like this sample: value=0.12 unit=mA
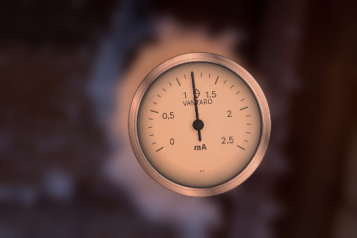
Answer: value=1.2 unit=mA
